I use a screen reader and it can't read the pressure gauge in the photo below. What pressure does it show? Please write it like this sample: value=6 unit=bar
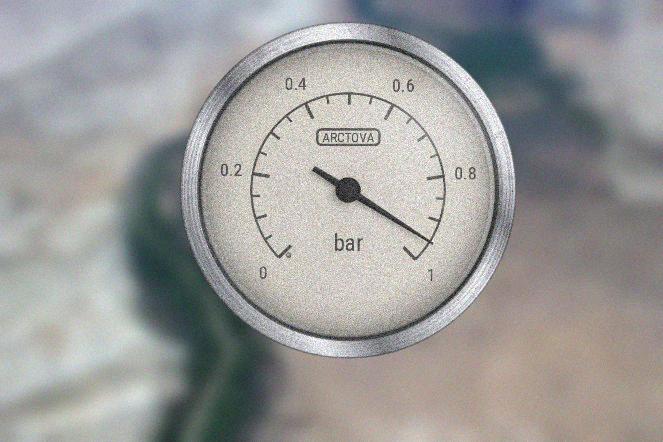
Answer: value=0.95 unit=bar
